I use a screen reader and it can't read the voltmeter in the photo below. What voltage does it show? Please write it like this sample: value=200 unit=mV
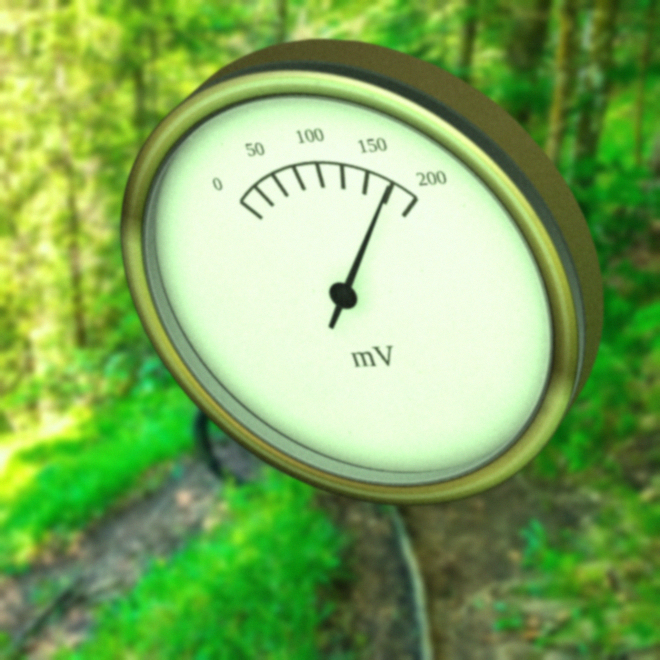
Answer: value=175 unit=mV
